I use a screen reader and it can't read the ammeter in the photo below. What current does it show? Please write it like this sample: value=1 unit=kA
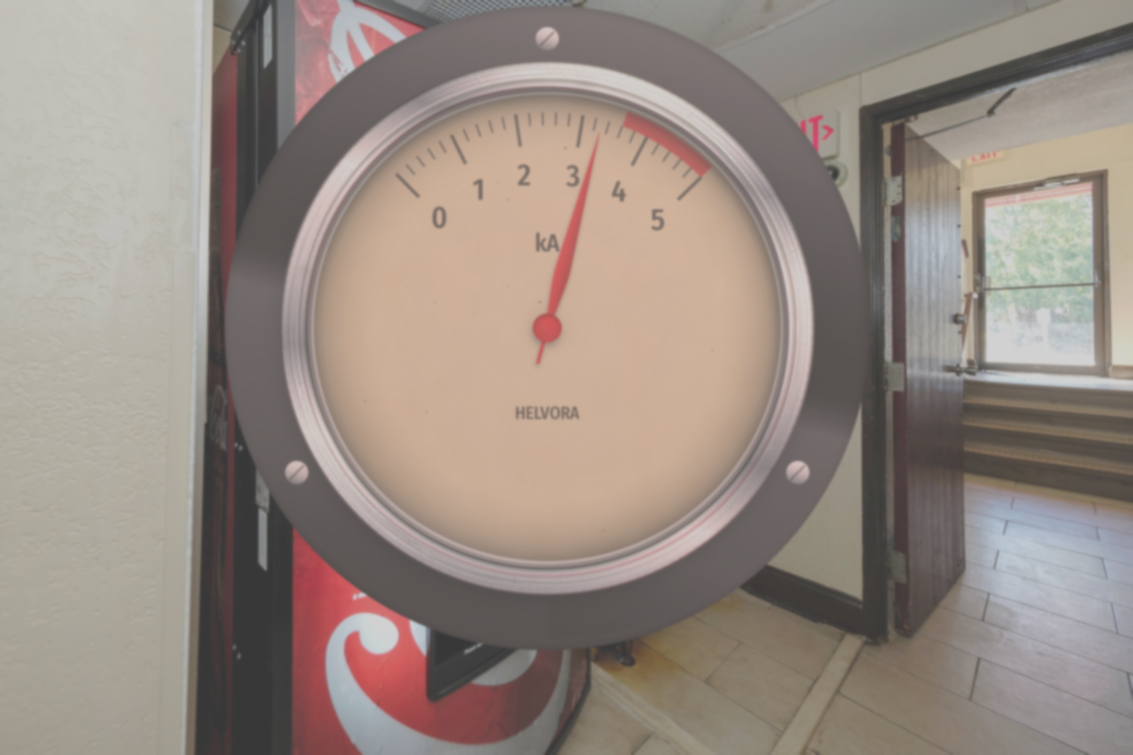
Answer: value=3.3 unit=kA
